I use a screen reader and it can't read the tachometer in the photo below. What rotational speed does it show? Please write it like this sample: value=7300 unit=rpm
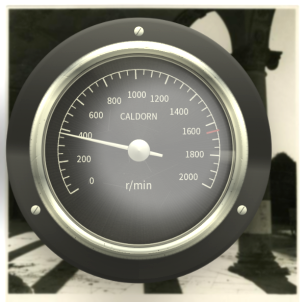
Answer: value=375 unit=rpm
